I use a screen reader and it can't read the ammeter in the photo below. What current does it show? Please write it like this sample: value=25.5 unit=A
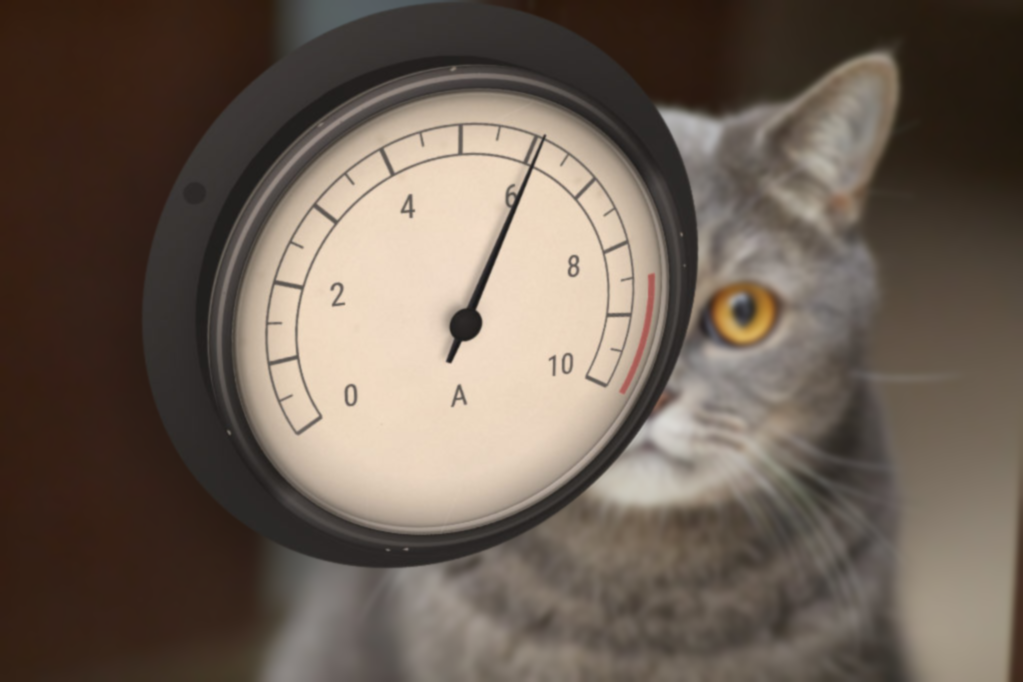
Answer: value=6 unit=A
